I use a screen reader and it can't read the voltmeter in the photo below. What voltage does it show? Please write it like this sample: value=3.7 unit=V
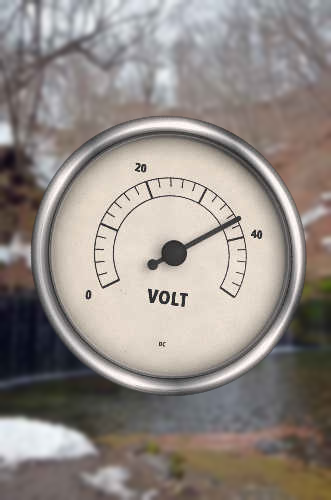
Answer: value=37 unit=V
